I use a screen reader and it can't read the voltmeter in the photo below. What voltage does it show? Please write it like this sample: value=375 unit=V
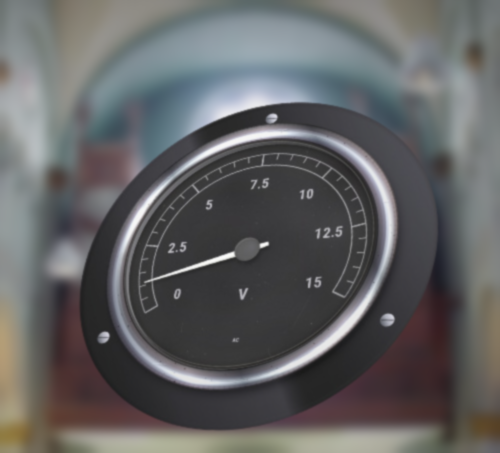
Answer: value=1 unit=V
